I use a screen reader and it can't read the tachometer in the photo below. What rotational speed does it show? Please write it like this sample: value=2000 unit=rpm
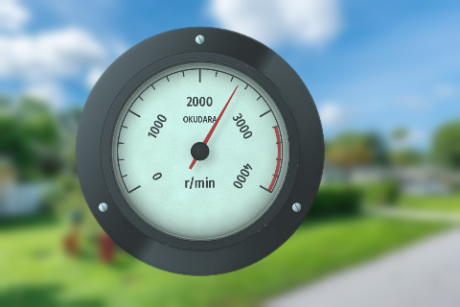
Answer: value=2500 unit=rpm
